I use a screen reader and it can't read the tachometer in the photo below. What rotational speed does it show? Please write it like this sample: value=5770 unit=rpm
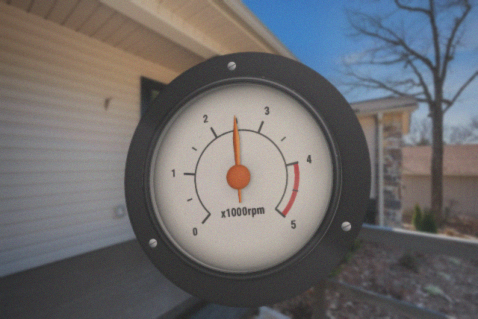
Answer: value=2500 unit=rpm
